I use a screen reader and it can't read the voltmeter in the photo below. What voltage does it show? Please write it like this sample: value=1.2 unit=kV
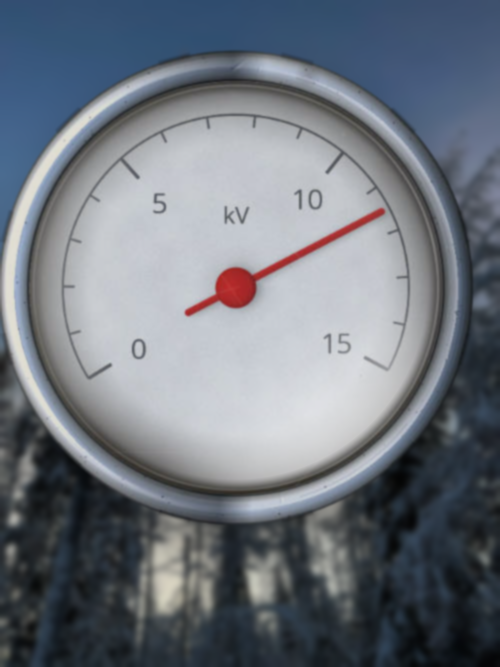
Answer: value=11.5 unit=kV
